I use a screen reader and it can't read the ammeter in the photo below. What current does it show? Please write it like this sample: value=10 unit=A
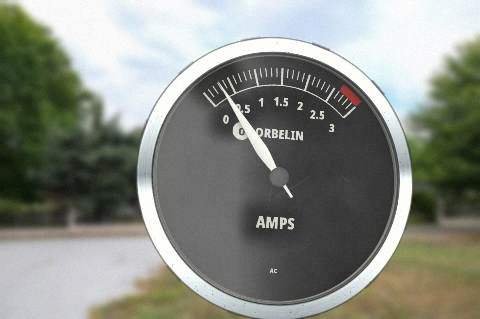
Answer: value=0.3 unit=A
